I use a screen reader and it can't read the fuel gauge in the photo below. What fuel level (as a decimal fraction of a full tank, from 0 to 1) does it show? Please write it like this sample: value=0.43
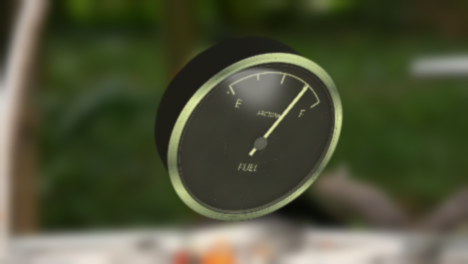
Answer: value=0.75
